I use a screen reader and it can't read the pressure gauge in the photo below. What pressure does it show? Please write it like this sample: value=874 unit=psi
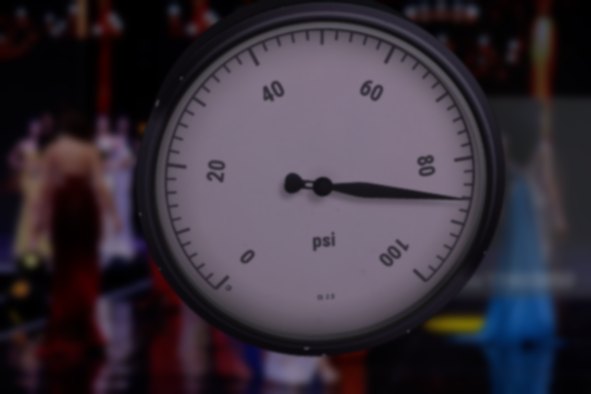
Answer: value=86 unit=psi
